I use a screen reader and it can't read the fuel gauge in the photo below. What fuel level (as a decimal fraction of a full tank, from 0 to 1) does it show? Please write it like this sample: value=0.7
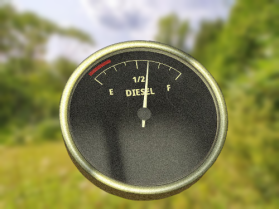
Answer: value=0.625
